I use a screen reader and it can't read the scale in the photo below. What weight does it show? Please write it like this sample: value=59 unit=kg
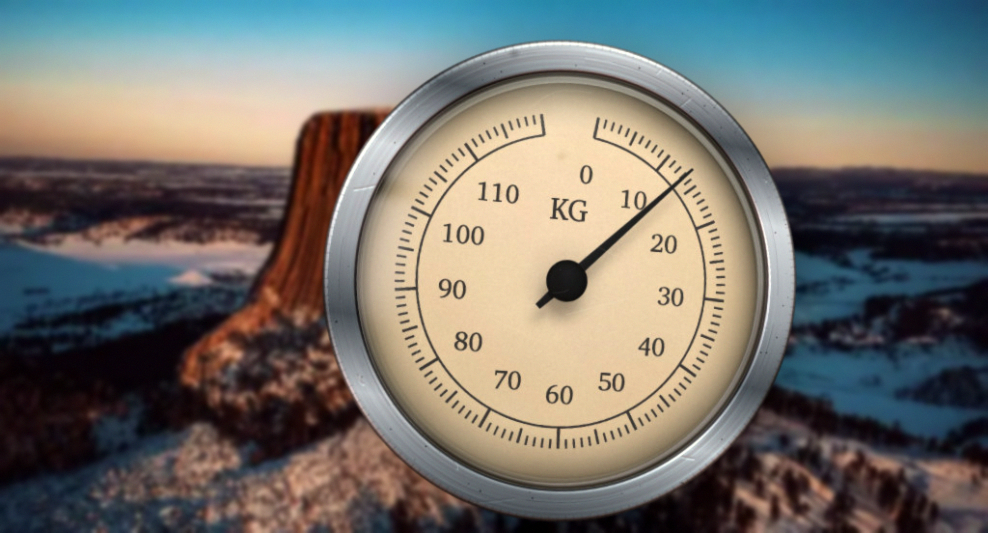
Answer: value=13 unit=kg
